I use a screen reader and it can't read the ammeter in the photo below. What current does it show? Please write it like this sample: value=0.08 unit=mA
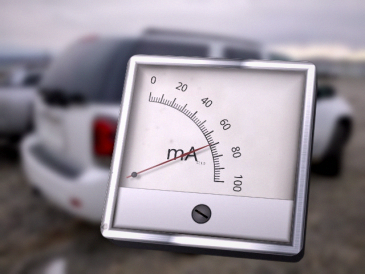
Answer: value=70 unit=mA
